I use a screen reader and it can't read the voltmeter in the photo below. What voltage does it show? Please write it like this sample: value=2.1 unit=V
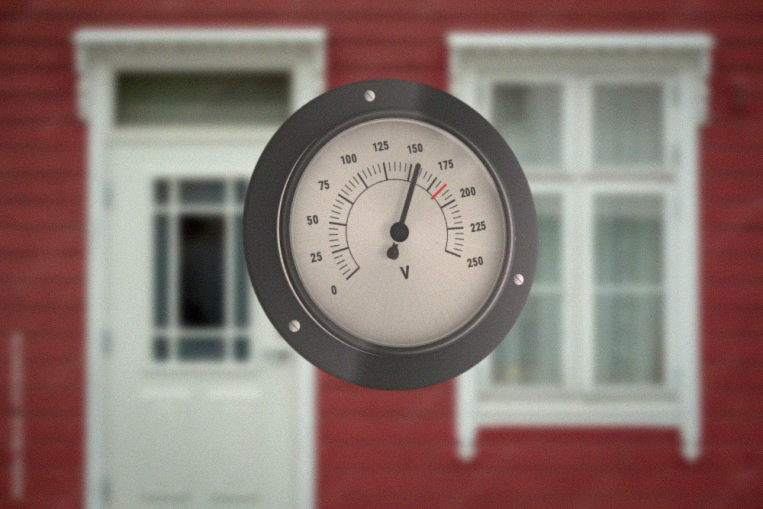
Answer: value=155 unit=V
